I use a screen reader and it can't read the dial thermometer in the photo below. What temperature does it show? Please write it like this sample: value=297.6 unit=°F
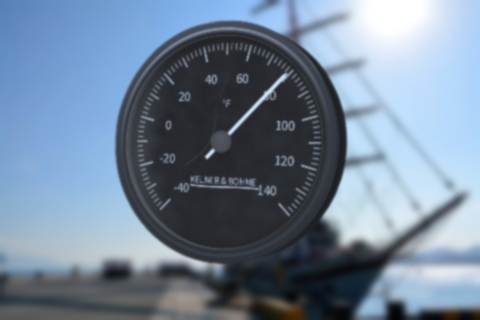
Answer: value=80 unit=°F
